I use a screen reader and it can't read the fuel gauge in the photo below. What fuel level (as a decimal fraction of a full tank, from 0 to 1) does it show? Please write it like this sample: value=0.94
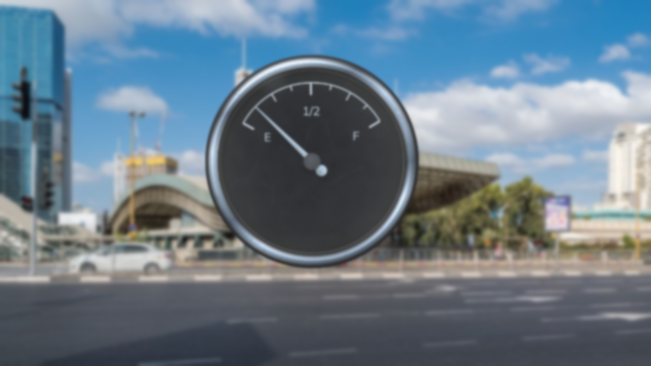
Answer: value=0.125
